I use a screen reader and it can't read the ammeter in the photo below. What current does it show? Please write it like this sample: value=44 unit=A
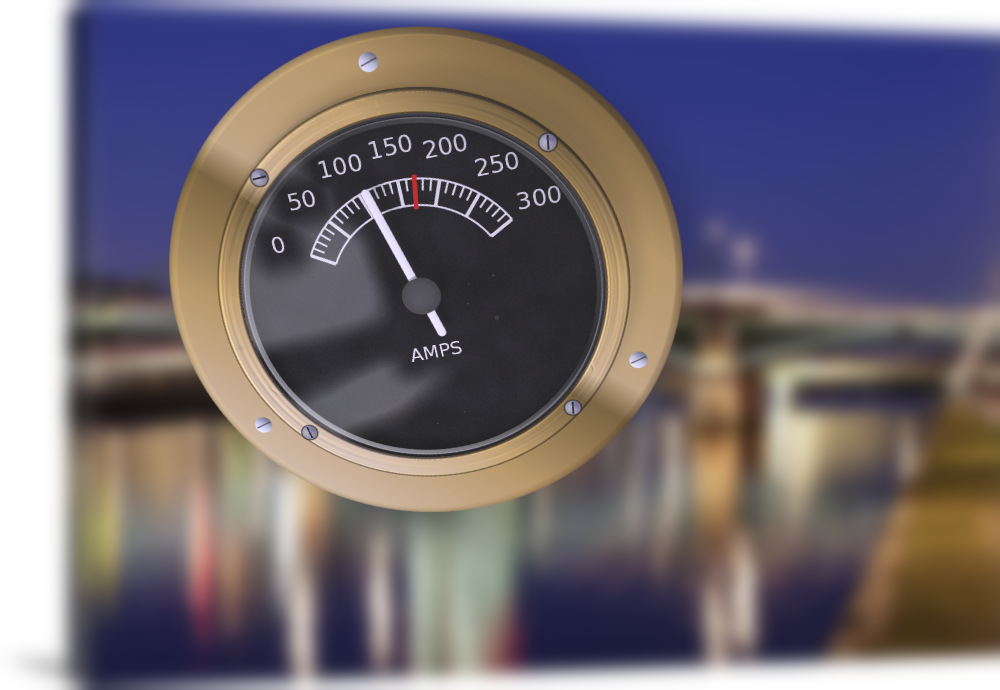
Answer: value=110 unit=A
